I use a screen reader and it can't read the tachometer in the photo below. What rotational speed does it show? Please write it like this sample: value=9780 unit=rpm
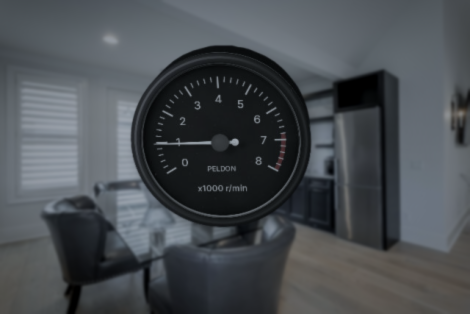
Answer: value=1000 unit=rpm
